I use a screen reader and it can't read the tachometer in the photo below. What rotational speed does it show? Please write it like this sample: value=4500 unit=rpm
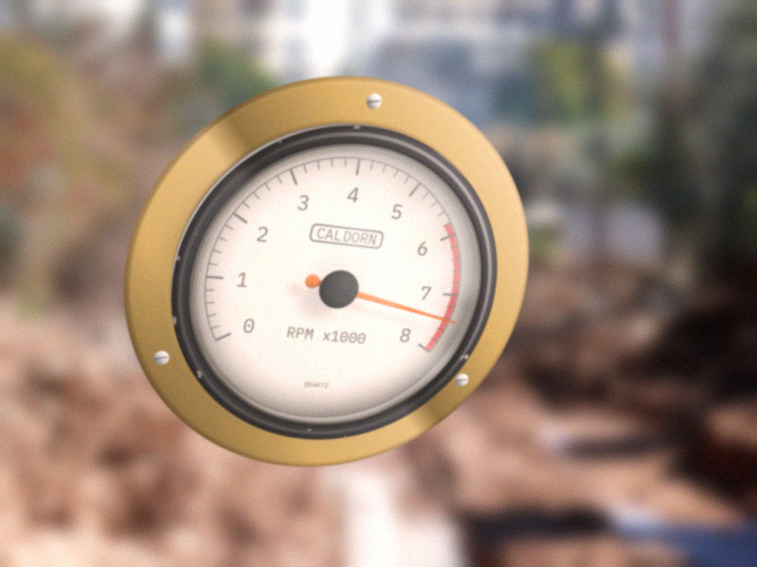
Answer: value=7400 unit=rpm
